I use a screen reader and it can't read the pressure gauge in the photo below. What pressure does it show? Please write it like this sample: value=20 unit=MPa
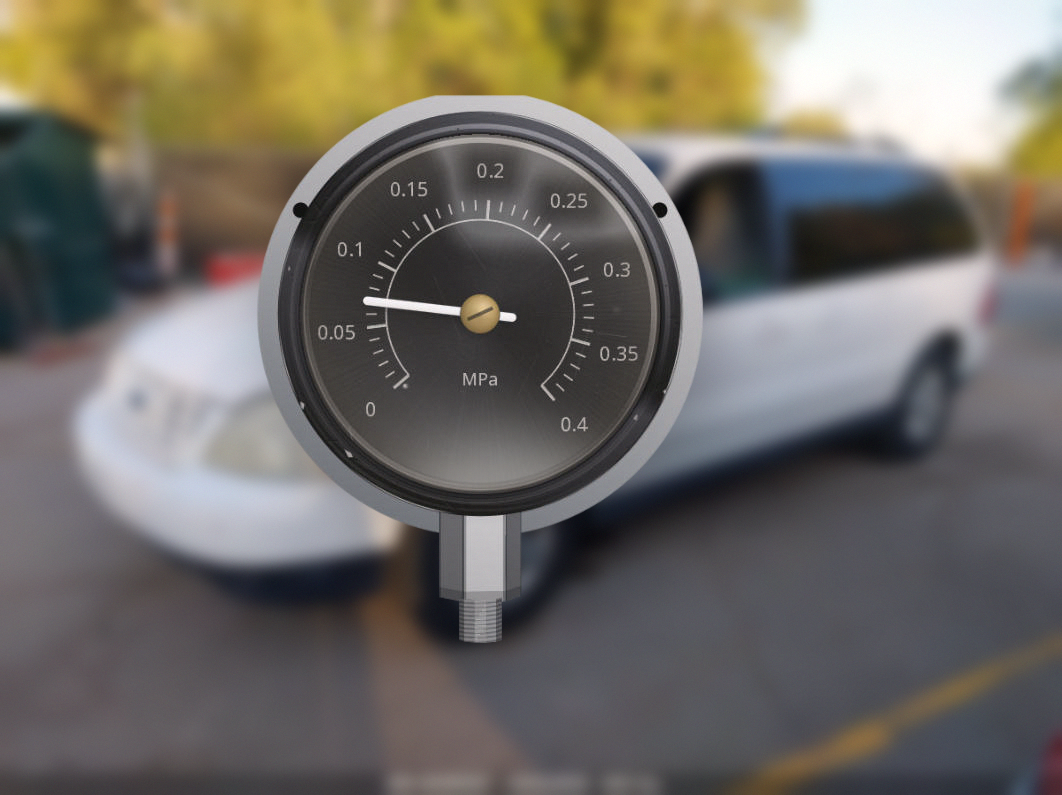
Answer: value=0.07 unit=MPa
